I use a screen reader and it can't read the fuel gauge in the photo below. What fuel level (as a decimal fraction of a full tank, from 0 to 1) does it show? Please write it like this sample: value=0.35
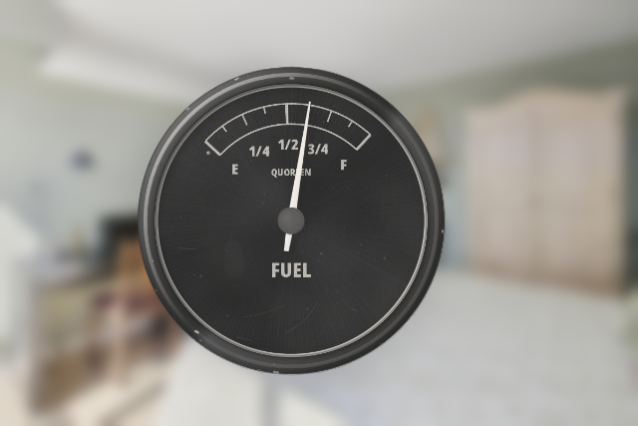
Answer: value=0.625
